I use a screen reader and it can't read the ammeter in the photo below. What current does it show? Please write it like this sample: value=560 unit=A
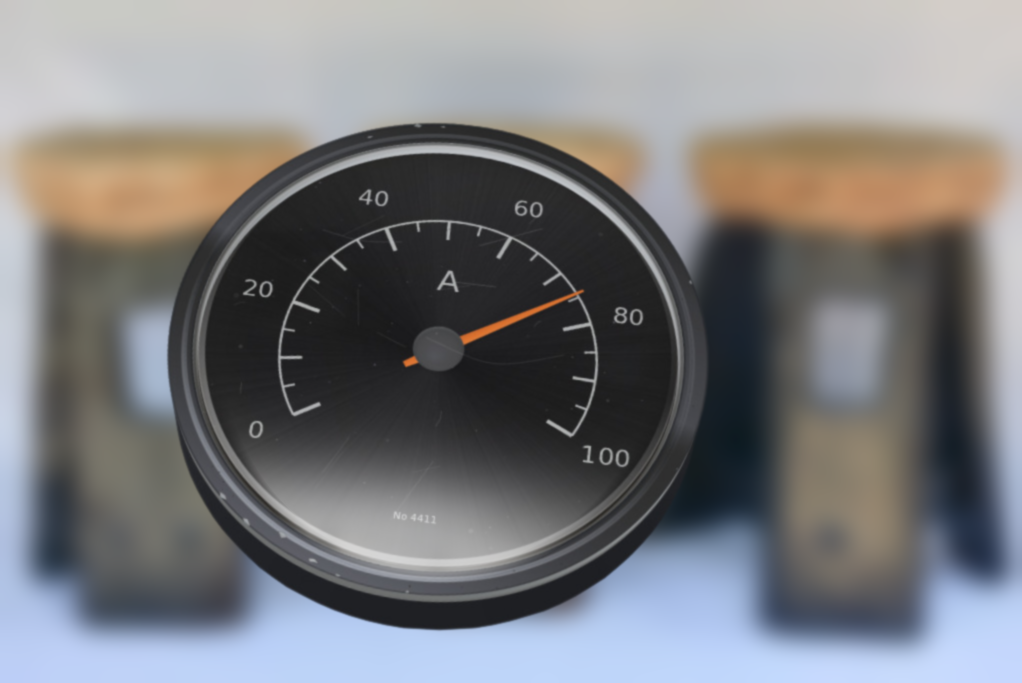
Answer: value=75 unit=A
